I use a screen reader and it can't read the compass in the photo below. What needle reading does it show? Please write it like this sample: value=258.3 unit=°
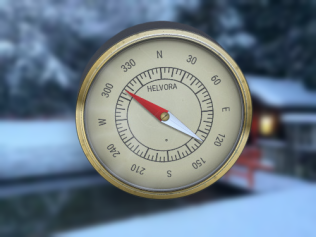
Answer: value=310 unit=°
